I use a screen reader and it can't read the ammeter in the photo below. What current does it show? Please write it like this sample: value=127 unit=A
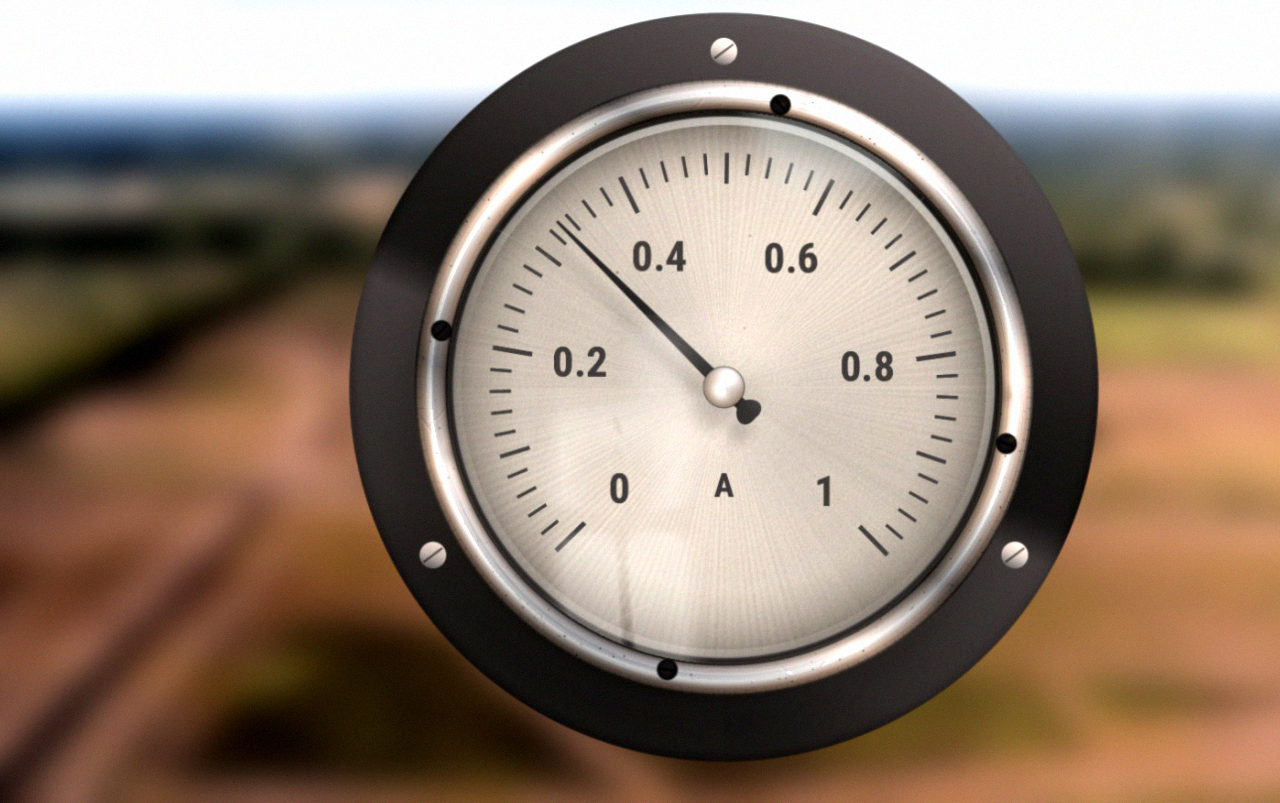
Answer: value=0.33 unit=A
